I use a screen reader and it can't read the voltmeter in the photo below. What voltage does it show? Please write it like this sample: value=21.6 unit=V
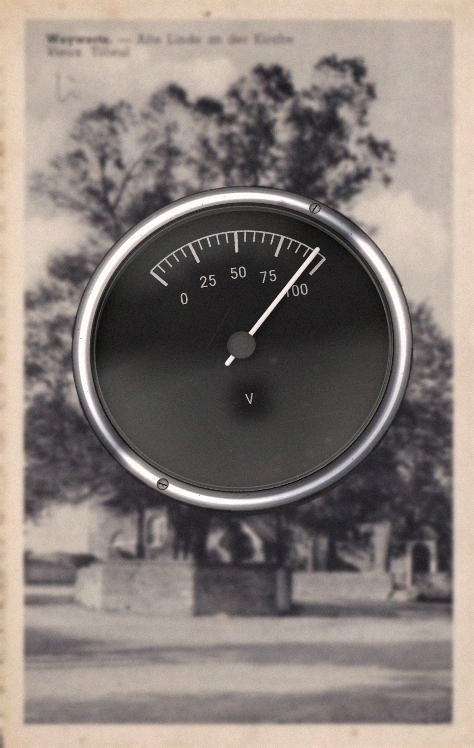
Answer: value=95 unit=V
